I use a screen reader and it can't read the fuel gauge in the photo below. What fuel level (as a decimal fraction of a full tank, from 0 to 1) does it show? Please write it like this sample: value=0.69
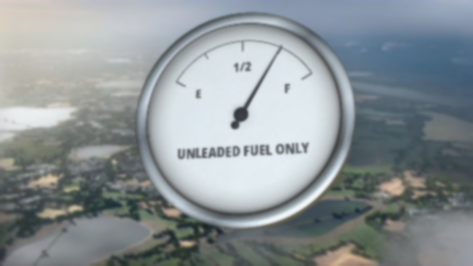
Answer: value=0.75
